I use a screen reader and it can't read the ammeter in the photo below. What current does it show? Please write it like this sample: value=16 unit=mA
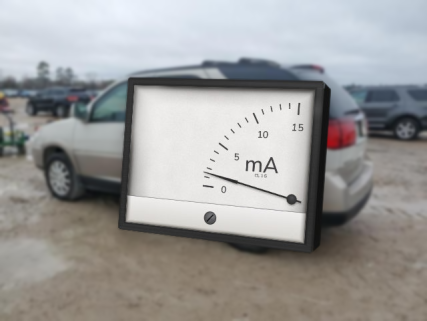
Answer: value=1.5 unit=mA
